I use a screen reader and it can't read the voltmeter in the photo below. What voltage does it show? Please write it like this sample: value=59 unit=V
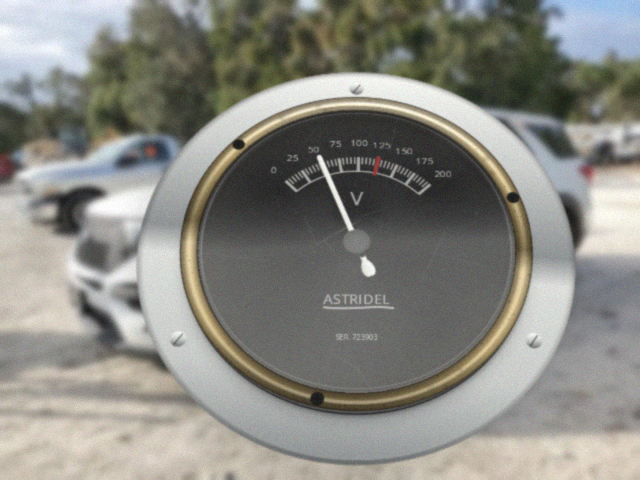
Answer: value=50 unit=V
